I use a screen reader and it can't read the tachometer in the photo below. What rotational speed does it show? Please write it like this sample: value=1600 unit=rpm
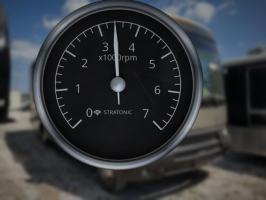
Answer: value=3400 unit=rpm
